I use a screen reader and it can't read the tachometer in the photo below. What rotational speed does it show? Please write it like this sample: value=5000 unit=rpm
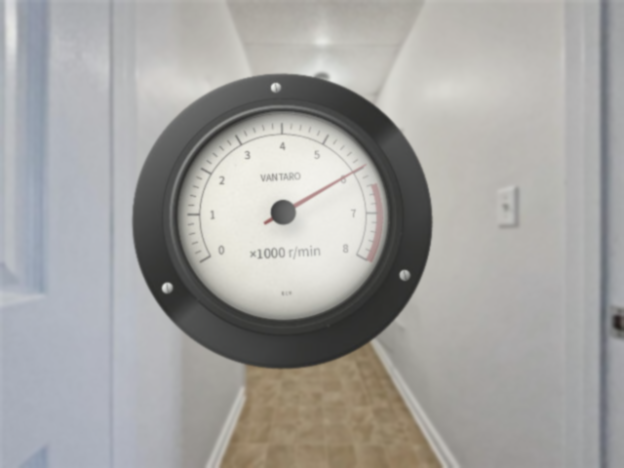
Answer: value=6000 unit=rpm
